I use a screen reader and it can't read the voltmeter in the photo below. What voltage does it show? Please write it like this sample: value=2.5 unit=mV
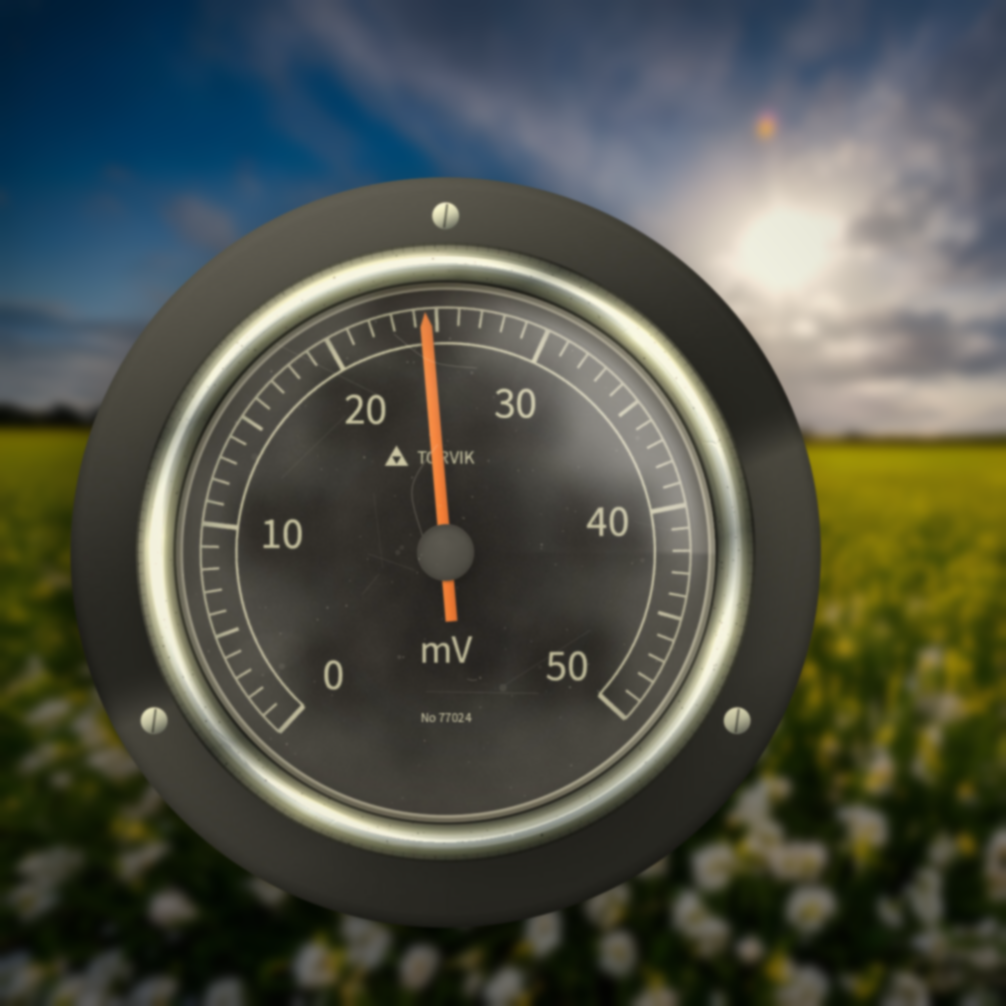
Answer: value=24.5 unit=mV
